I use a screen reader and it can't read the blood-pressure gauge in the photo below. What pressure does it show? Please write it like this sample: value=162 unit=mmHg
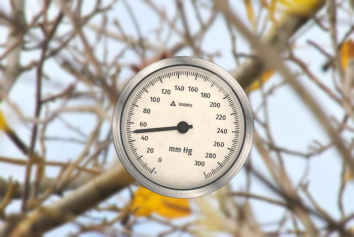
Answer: value=50 unit=mmHg
